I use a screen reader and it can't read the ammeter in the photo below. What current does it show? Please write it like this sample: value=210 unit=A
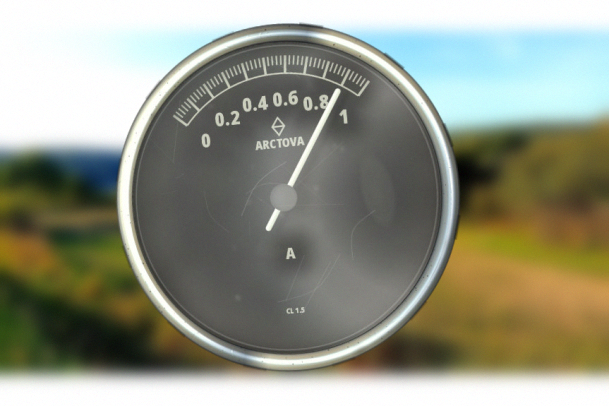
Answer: value=0.9 unit=A
